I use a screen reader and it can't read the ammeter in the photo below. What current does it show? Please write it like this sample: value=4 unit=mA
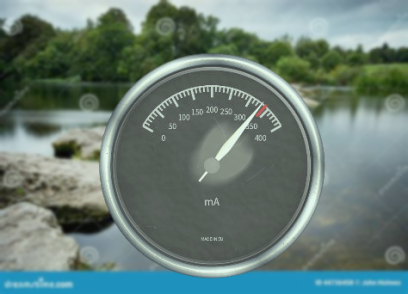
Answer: value=330 unit=mA
